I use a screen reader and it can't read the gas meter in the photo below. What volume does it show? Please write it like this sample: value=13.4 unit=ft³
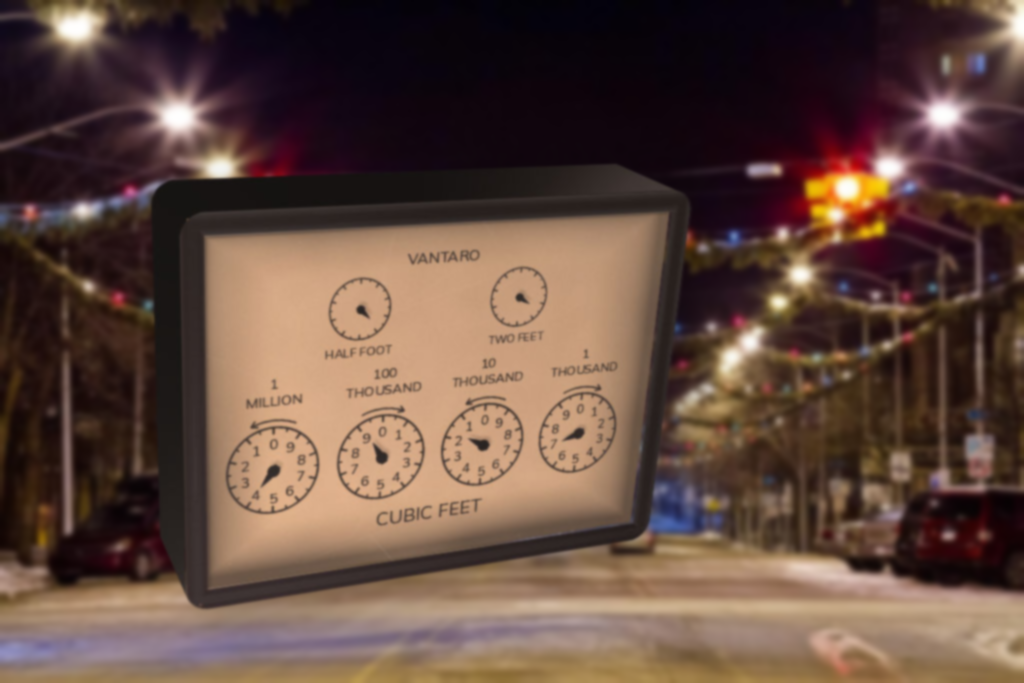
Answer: value=391700 unit=ft³
